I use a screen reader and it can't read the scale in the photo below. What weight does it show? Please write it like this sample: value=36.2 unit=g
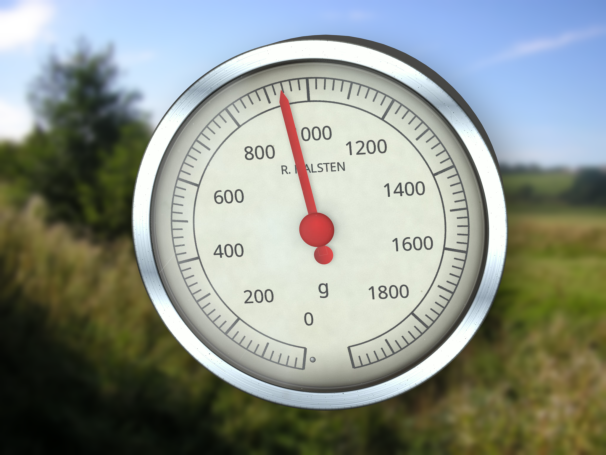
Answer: value=940 unit=g
